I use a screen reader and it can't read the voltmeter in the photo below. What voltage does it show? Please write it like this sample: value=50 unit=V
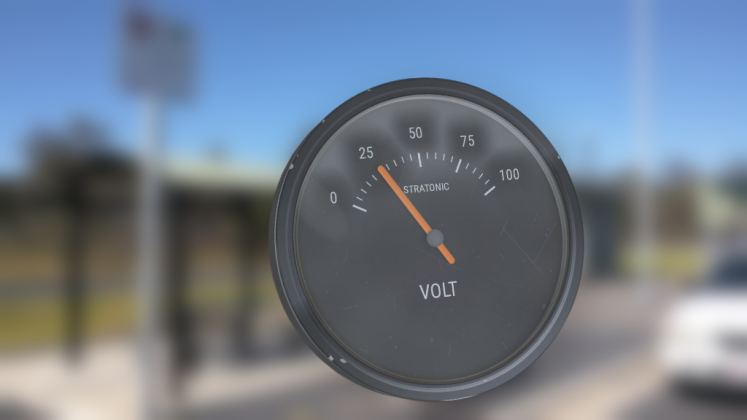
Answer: value=25 unit=V
